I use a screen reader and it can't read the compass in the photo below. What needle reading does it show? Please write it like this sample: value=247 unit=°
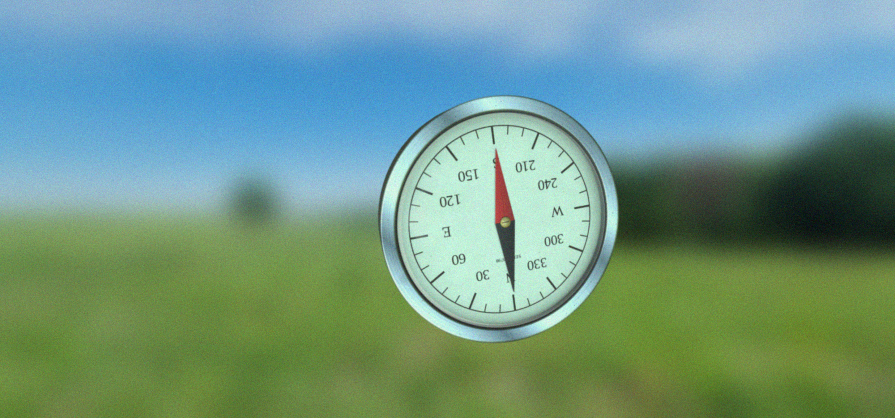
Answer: value=180 unit=°
